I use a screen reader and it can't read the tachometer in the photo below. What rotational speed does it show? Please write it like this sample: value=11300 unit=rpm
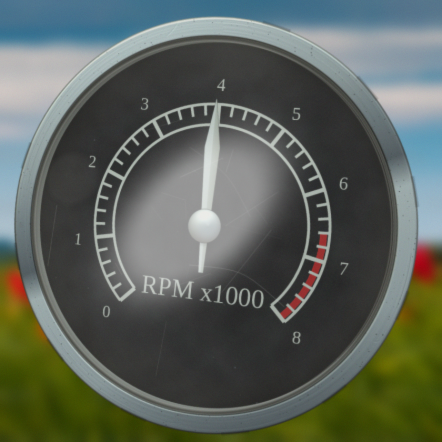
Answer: value=4000 unit=rpm
